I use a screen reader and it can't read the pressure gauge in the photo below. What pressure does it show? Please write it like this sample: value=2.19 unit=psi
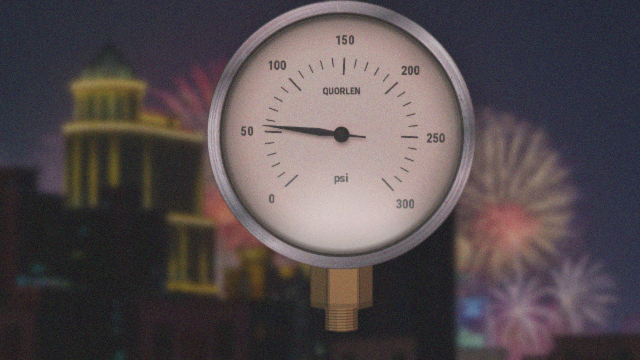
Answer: value=55 unit=psi
